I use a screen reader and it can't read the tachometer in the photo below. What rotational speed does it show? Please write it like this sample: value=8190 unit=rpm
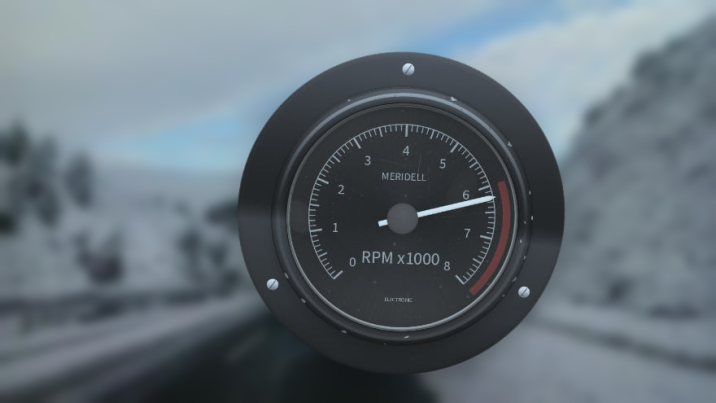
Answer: value=6200 unit=rpm
